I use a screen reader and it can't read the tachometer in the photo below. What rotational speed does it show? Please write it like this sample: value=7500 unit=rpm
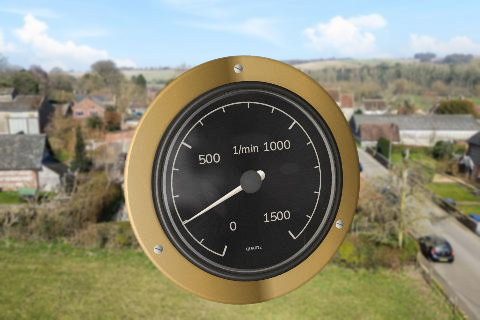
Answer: value=200 unit=rpm
